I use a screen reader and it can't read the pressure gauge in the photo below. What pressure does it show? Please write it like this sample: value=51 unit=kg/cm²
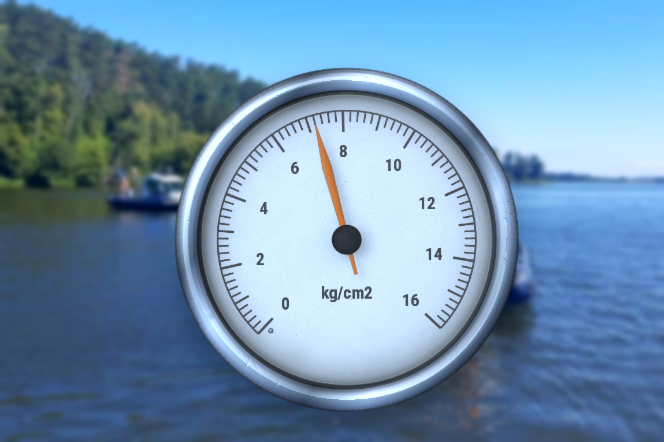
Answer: value=7.2 unit=kg/cm²
